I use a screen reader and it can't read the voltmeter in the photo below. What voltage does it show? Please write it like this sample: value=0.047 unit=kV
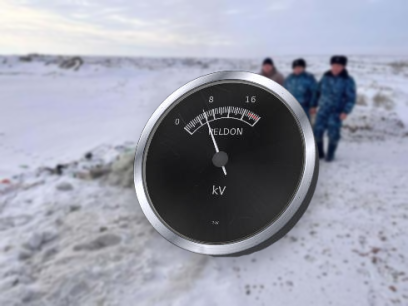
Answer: value=6 unit=kV
